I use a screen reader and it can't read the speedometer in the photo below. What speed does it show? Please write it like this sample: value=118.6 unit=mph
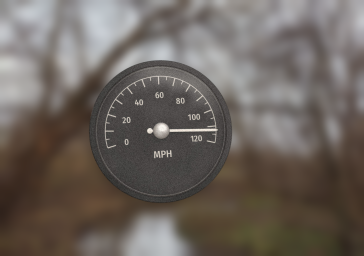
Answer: value=112.5 unit=mph
